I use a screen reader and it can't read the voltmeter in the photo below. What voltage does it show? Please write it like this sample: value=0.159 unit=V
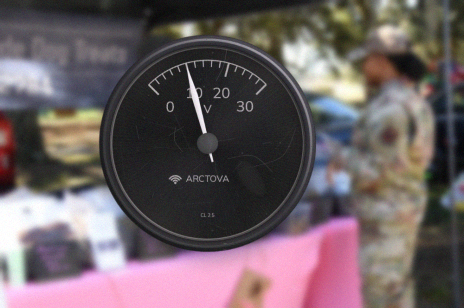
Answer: value=10 unit=V
